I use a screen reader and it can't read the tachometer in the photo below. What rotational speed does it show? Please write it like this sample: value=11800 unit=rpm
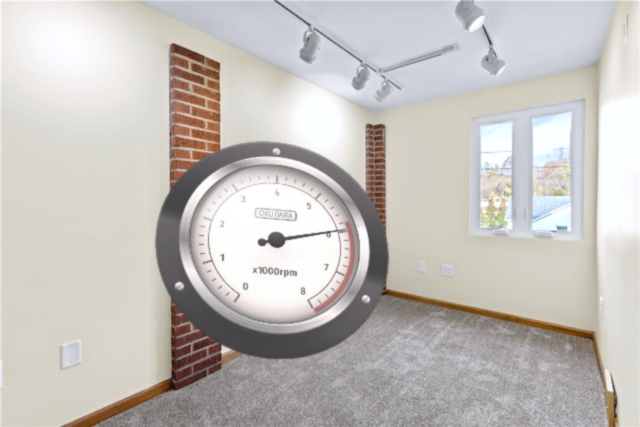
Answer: value=6000 unit=rpm
